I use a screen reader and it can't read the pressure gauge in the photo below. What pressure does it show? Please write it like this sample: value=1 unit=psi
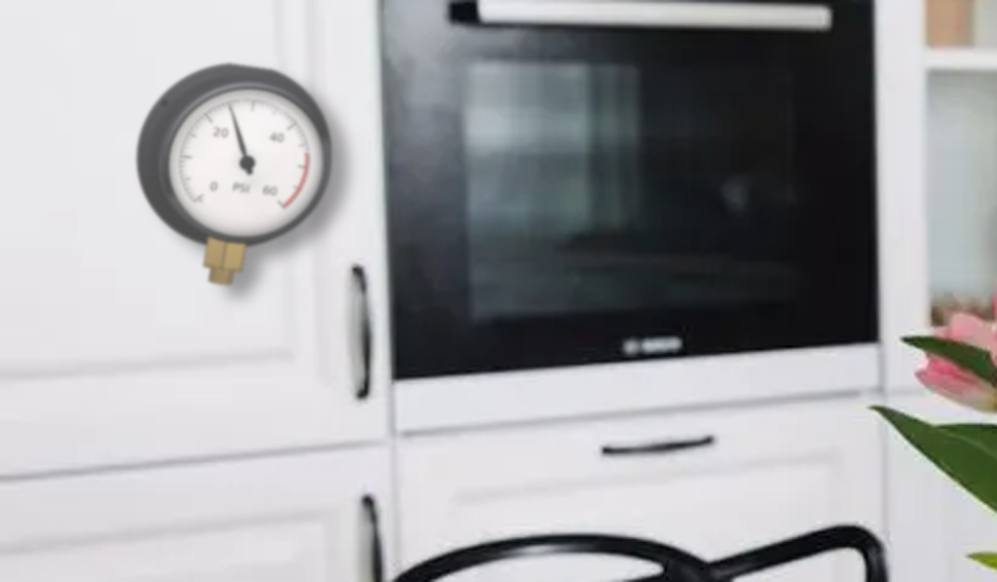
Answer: value=25 unit=psi
